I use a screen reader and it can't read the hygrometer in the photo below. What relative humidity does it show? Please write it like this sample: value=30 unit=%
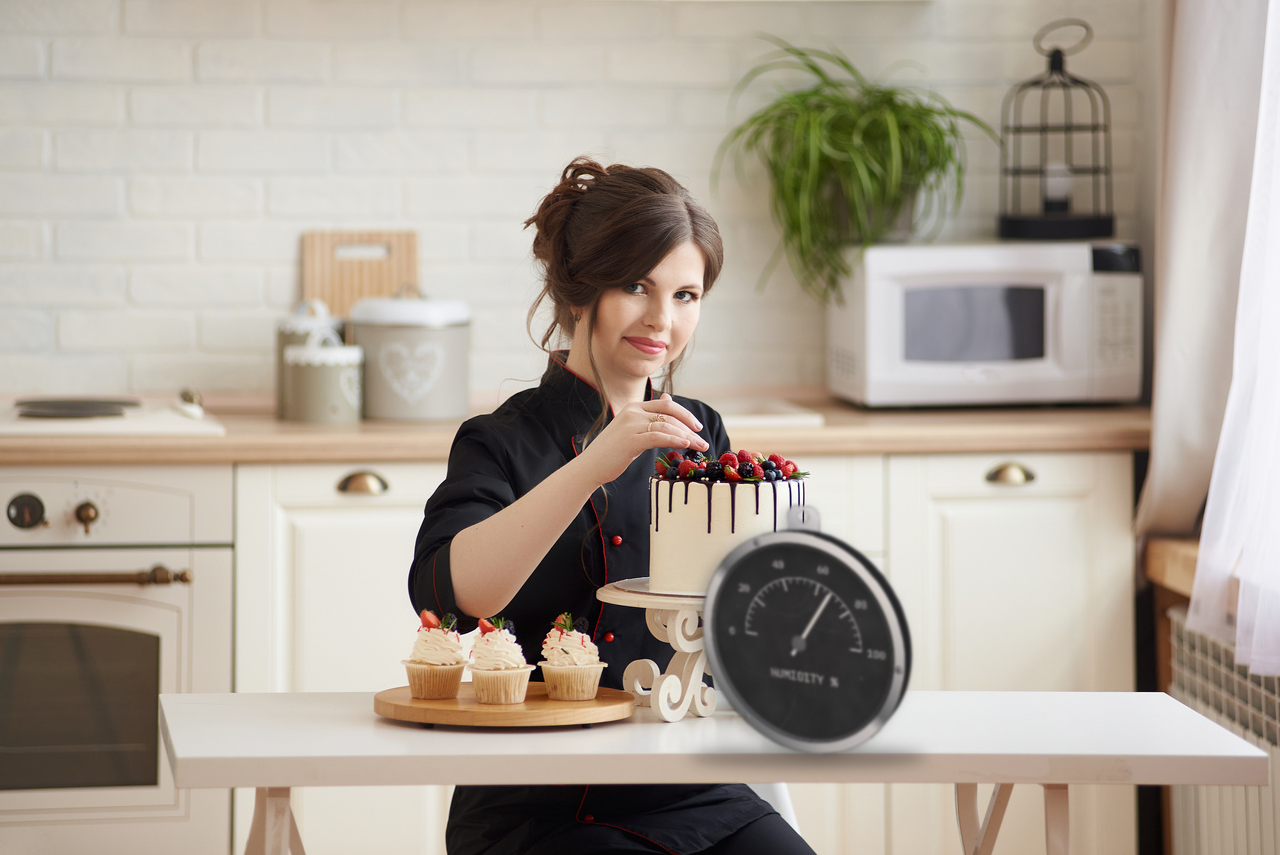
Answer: value=68 unit=%
